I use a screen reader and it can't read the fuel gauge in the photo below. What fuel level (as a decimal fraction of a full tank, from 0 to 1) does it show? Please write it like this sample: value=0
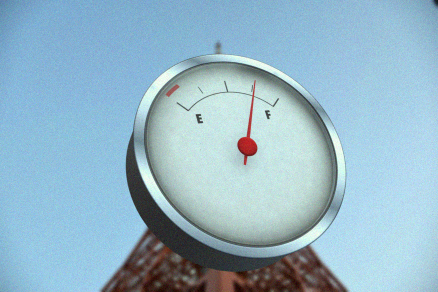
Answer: value=0.75
